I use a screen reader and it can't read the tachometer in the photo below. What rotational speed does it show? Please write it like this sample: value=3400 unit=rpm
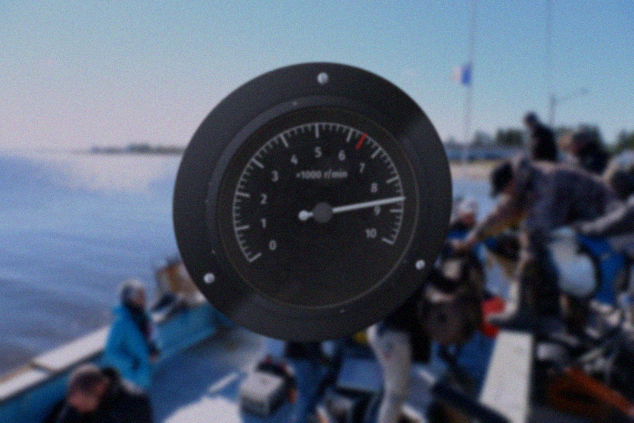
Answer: value=8600 unit=rpm
